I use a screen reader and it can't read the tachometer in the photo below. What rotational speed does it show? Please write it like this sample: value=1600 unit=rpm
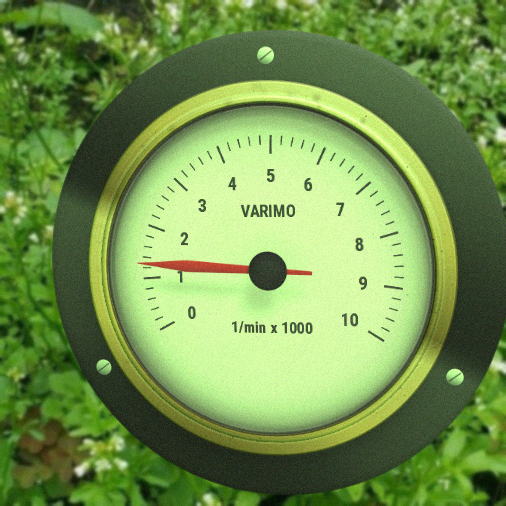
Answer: value=1300 unit=rpm
